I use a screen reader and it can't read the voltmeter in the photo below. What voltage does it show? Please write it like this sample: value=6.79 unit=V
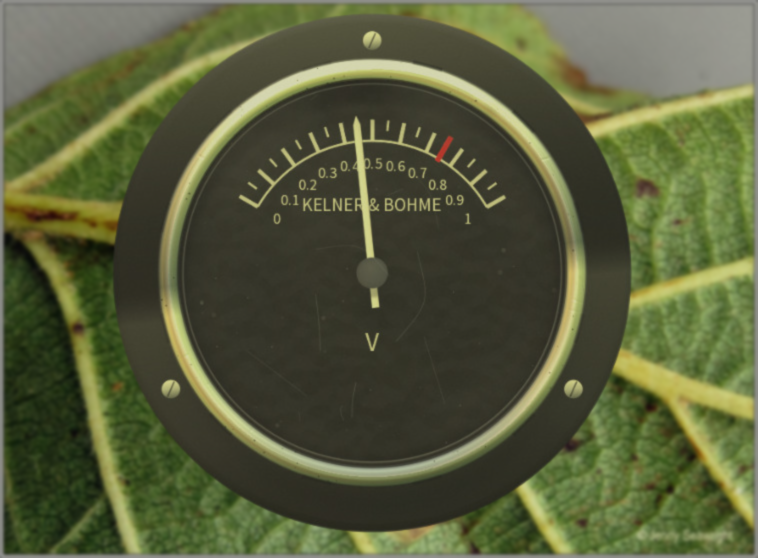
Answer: value=0.45 unit=V
